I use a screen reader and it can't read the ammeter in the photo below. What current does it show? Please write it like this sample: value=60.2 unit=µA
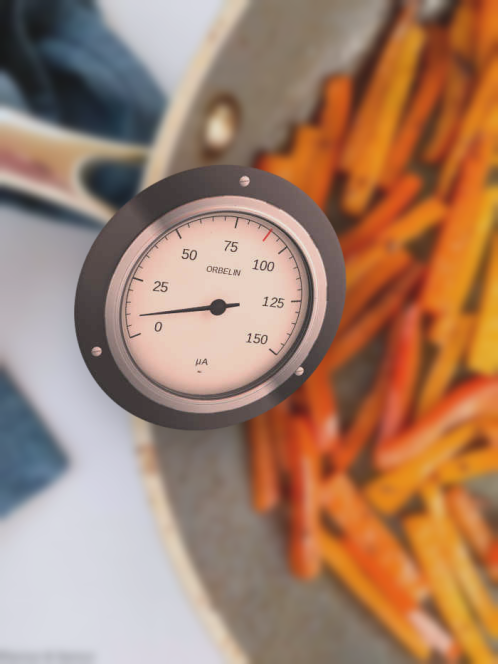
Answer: value=10 unit=µA
